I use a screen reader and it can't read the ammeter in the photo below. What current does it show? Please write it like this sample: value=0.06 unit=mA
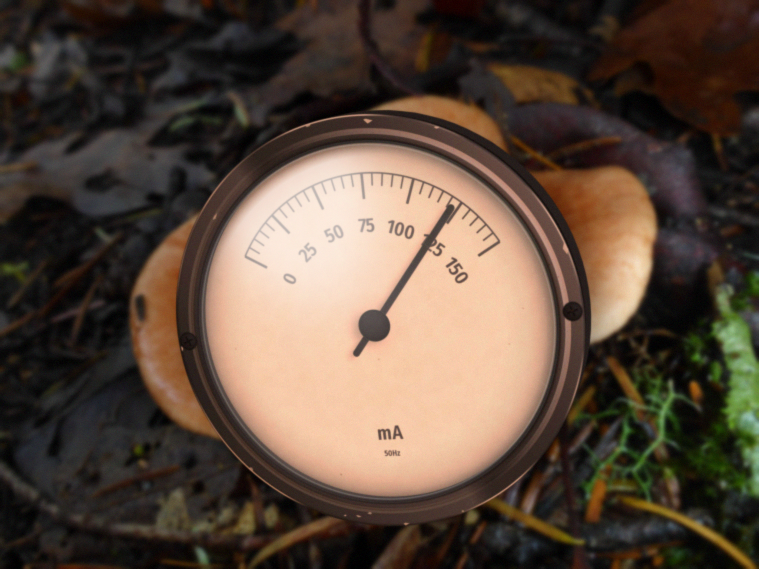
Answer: value=122.5 unit=mA
